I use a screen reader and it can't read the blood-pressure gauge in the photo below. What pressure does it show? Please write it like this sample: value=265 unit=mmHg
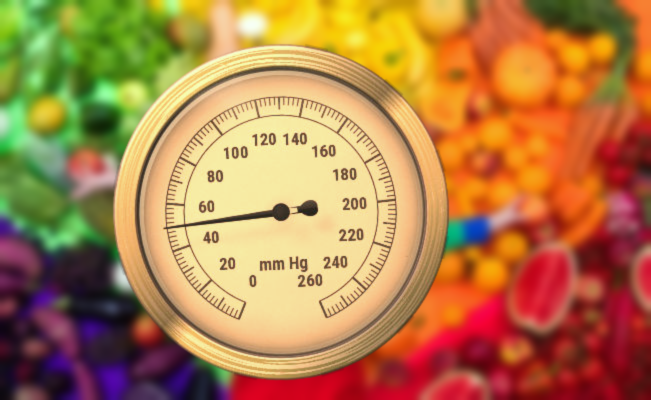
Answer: value=50 unit=mmHg
